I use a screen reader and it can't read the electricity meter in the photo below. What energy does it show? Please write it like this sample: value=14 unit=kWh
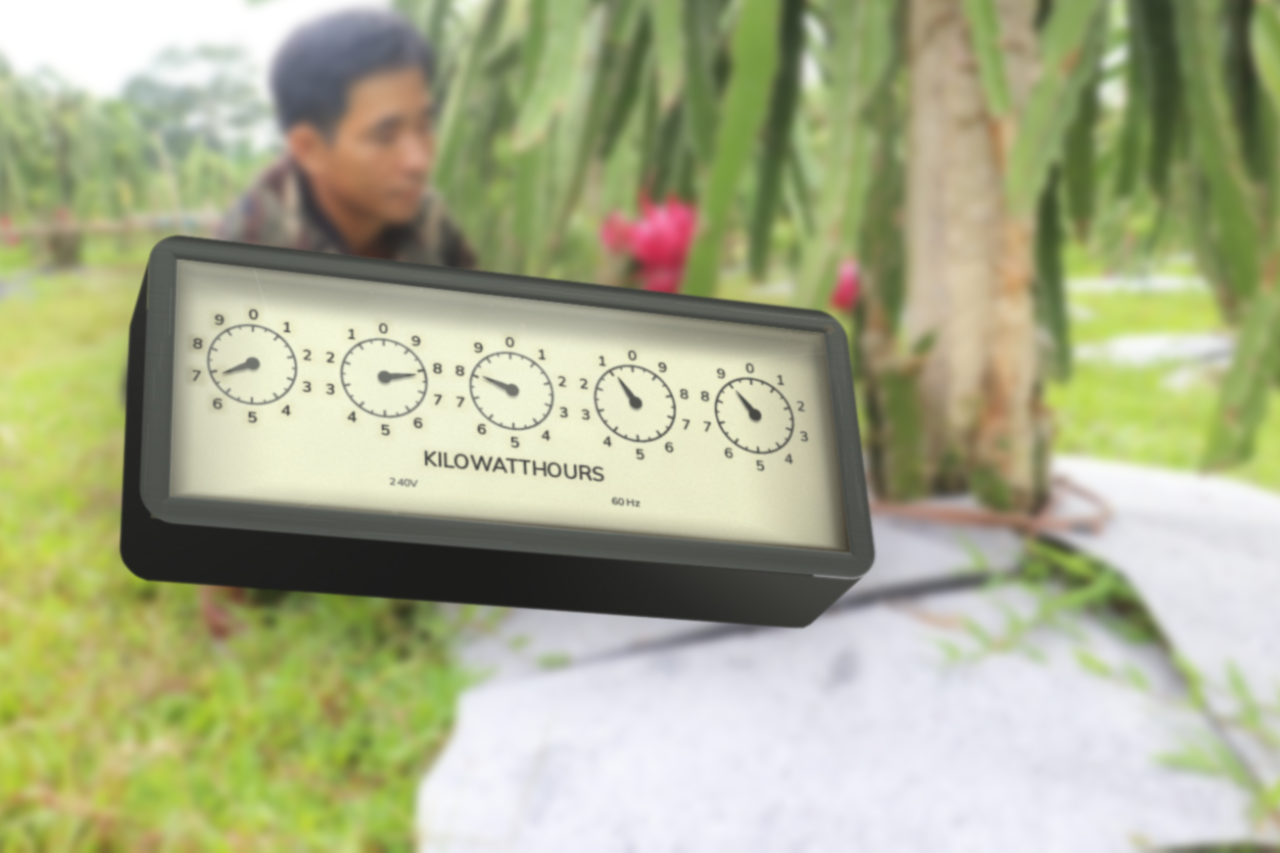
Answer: value=67809 unit=kWh
